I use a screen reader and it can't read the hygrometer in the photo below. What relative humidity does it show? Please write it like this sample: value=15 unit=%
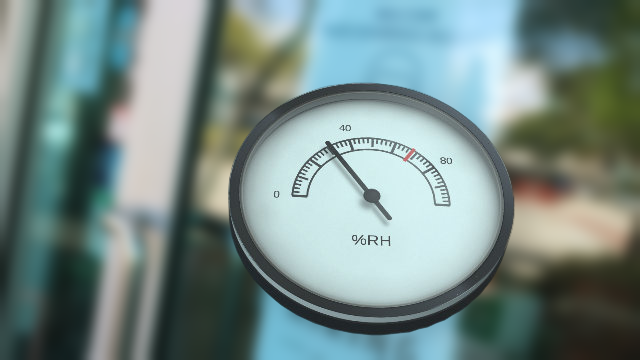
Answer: value=30 unit=%
